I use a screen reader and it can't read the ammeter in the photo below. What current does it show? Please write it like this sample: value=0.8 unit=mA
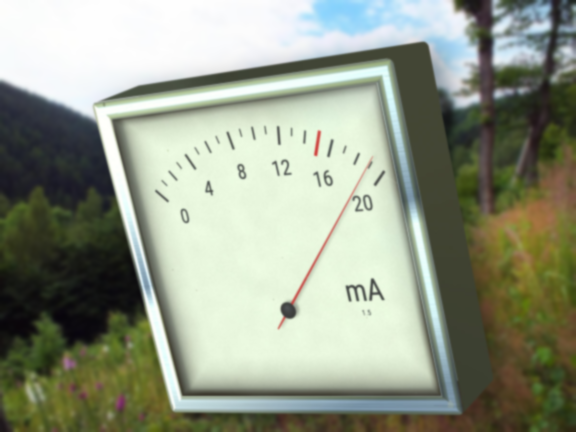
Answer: value=19 unit=mA
